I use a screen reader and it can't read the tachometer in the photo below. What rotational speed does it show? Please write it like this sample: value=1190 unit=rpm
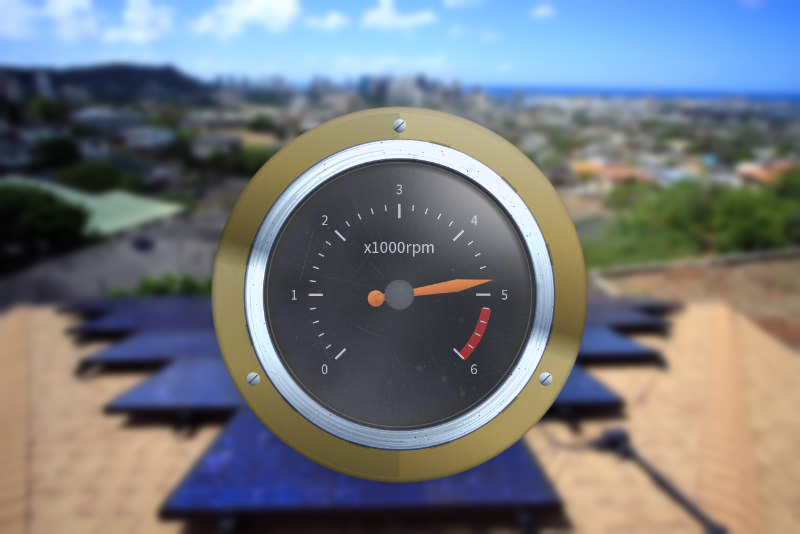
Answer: value=4800 unit=rpm
